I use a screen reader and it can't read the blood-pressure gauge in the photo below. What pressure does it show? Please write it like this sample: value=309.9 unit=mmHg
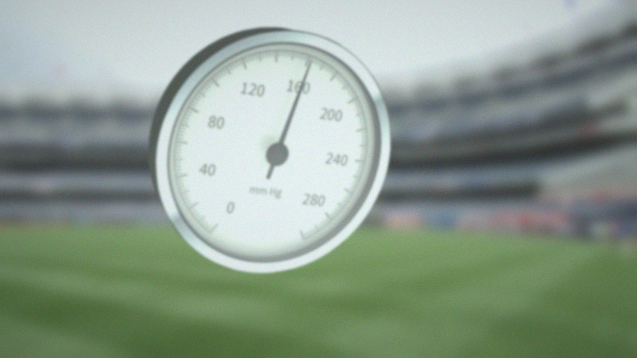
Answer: value=160 unit=mmHg
